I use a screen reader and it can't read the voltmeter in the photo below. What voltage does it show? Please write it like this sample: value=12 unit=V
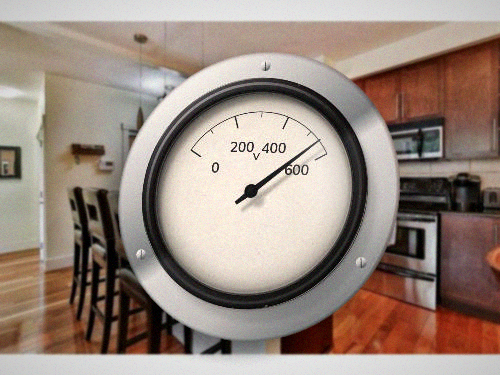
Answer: value=550 unit=V
